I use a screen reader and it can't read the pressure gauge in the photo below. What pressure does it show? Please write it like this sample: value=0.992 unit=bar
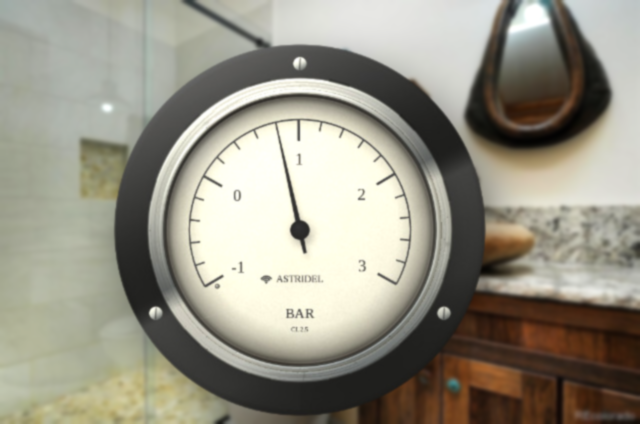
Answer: value=0.8 unit=bar
